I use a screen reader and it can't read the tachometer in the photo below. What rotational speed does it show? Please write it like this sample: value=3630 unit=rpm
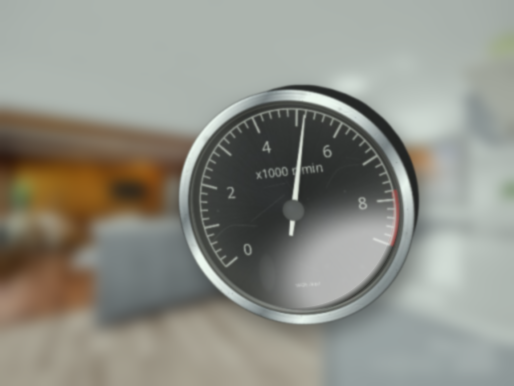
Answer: value=5200 unit=rpm
